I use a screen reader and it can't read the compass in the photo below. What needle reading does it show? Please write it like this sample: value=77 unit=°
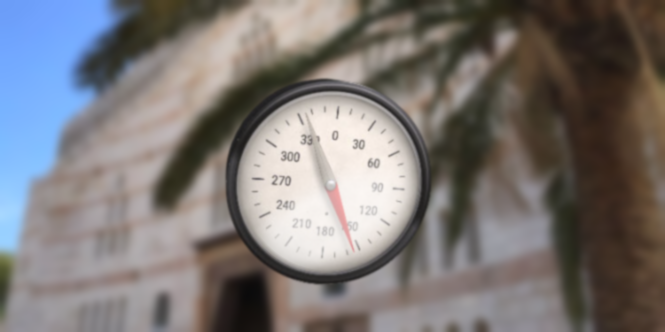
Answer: value=155 unit=°
